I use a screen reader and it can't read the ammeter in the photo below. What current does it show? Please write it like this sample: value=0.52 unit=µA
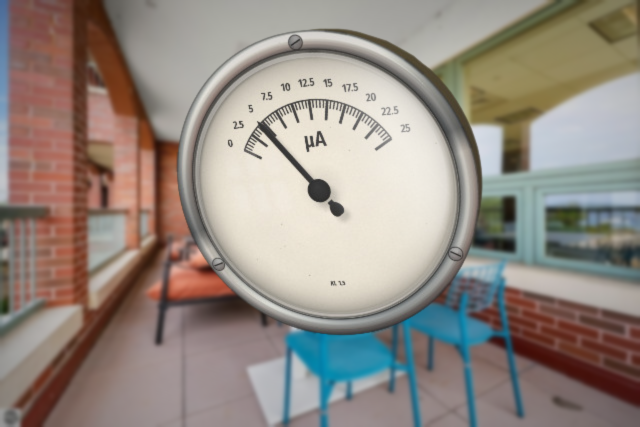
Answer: value=5 unit=µA
